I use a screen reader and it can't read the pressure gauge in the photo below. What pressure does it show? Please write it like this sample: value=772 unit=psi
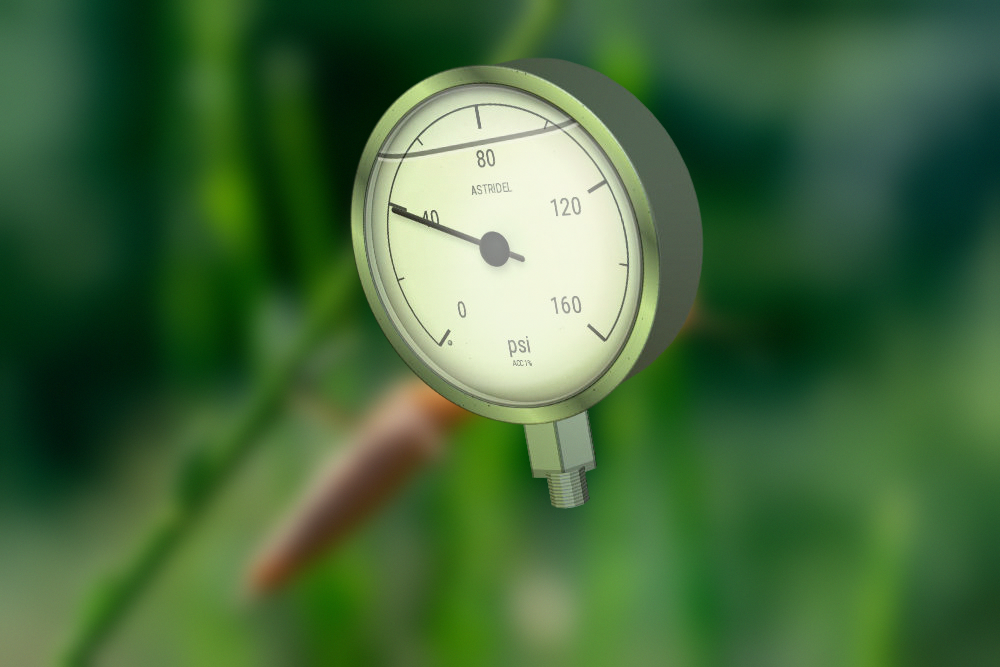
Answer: value=40 unit=psi
